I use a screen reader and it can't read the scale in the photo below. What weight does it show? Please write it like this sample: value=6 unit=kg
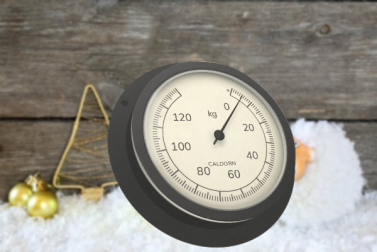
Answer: value=5 unit=kg
